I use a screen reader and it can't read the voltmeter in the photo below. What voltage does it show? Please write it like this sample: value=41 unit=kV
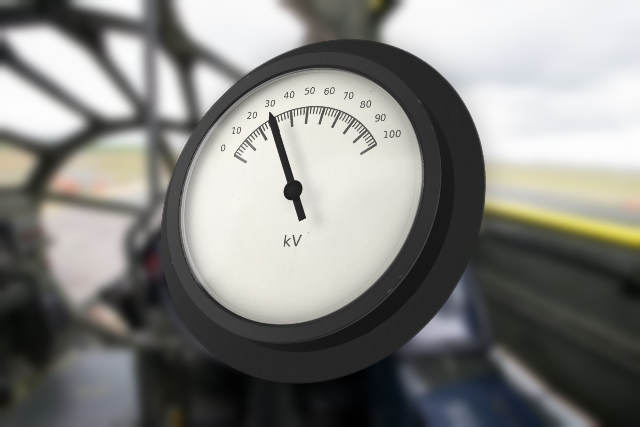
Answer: value=30 unit=kV
